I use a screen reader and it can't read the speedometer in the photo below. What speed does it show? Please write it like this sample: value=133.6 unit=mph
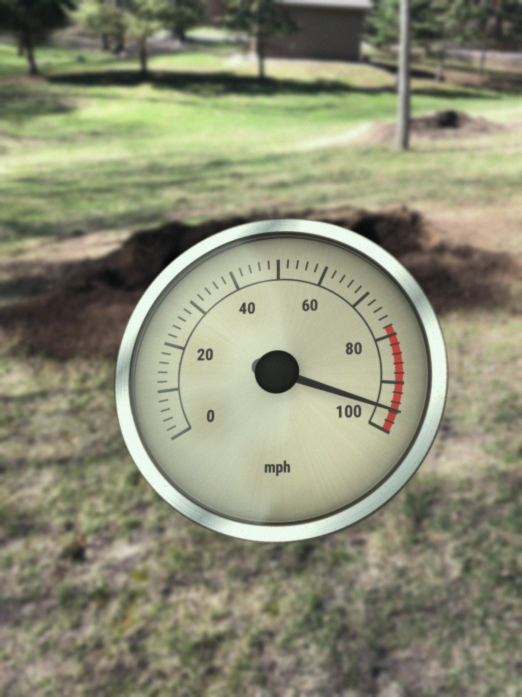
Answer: value=96 unit=mph
